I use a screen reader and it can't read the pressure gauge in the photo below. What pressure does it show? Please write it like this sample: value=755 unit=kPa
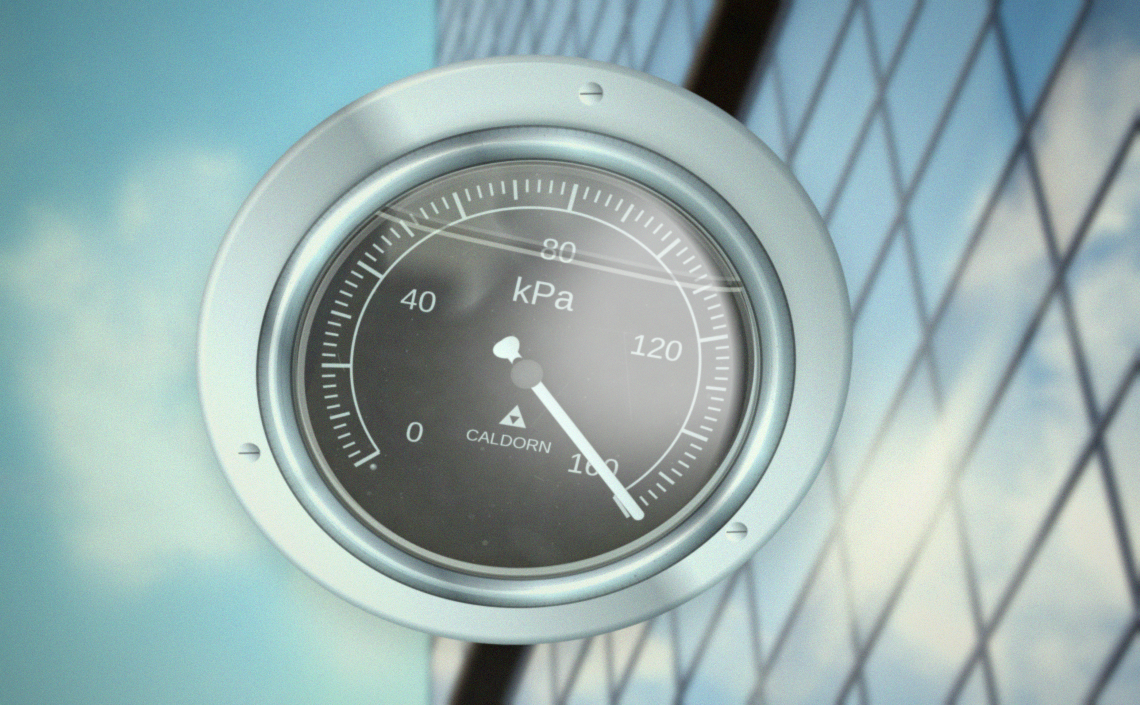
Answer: value=158 unit=kPa
